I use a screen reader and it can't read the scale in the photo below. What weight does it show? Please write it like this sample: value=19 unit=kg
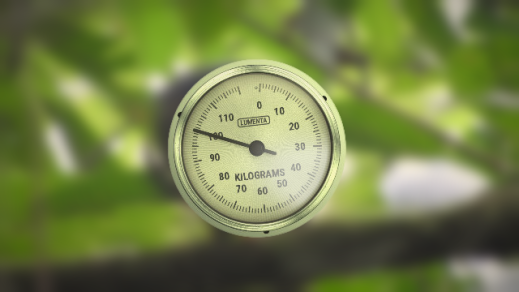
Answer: value=100 unit=kg
